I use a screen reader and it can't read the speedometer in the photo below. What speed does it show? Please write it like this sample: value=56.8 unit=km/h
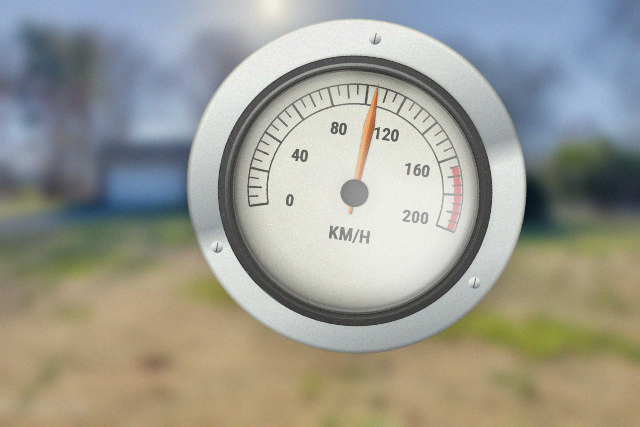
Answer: value=105 unit=km/h
